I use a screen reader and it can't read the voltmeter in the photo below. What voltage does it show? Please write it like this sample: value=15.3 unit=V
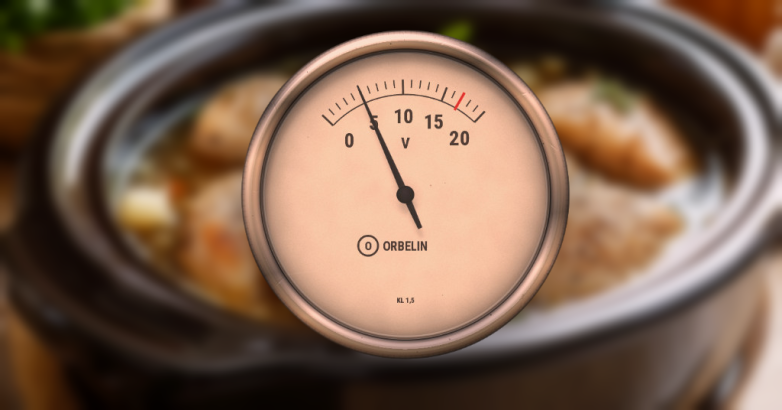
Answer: value=5 unit=V
